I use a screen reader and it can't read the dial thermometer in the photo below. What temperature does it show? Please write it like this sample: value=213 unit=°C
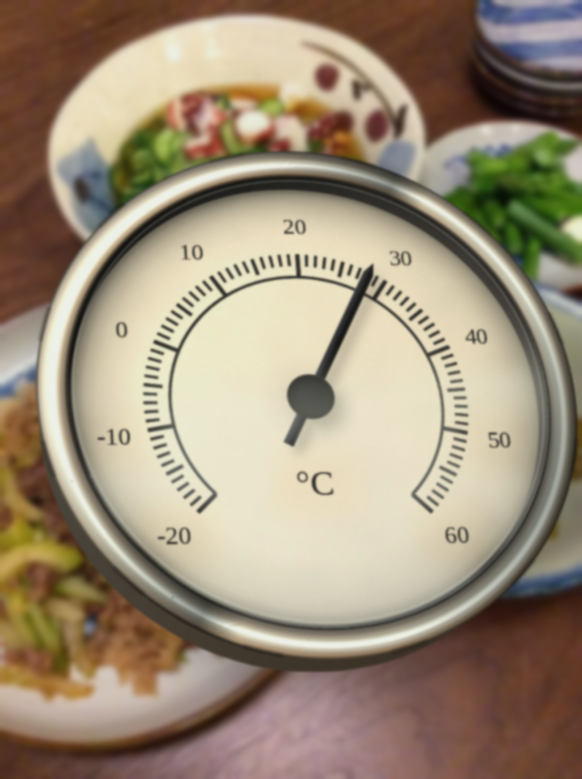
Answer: value=28 unit=°C
